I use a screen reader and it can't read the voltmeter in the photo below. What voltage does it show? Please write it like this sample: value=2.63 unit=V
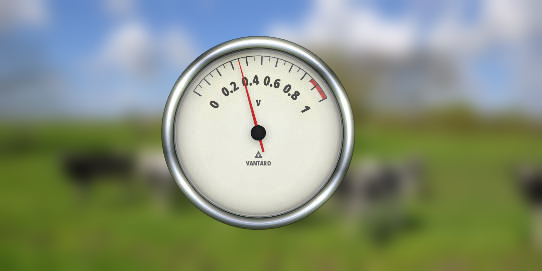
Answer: value=0.35 unit=V
